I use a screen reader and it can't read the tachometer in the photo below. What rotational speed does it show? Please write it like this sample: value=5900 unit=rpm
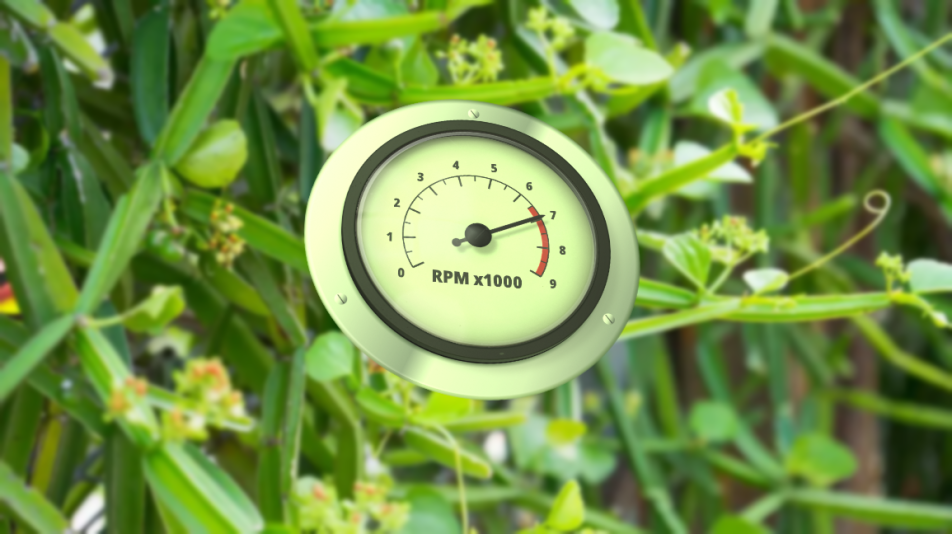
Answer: value=7000 unit=rpm
